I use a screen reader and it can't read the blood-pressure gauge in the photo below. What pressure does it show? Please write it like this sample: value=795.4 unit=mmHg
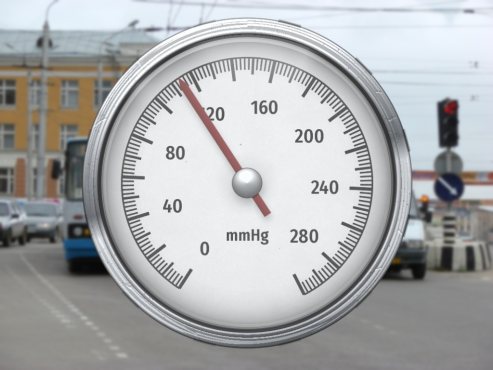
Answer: value=114 unit=mmHg
